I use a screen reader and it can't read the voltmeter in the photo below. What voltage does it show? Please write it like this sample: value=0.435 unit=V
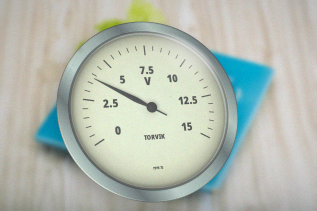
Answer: value=3.75 unit=V
